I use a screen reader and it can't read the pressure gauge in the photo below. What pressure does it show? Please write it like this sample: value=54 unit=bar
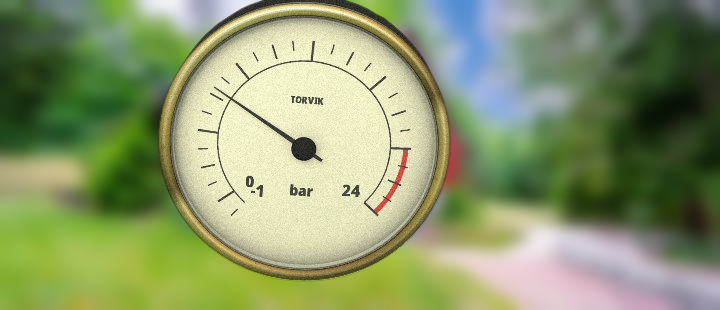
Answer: value=6.5 unit=bar
